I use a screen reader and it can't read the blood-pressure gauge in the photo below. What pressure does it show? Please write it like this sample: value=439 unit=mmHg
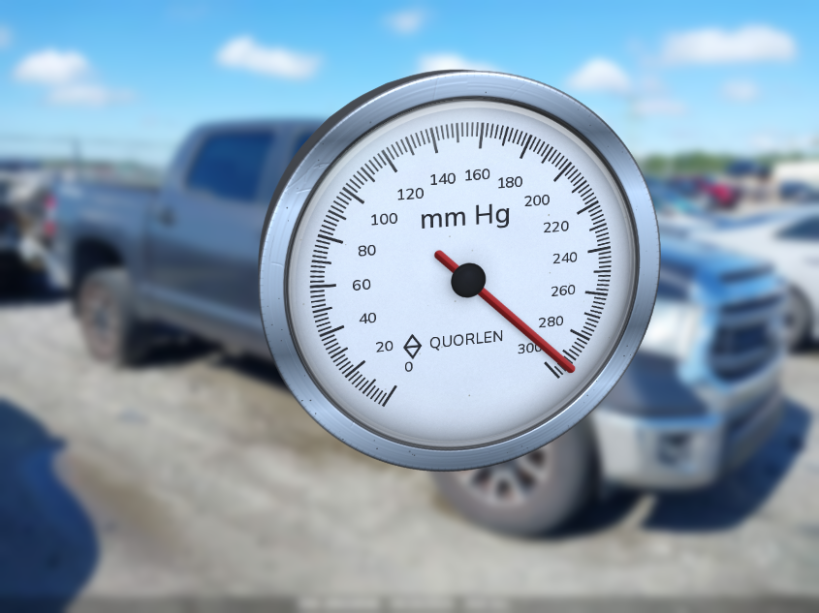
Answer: value=294 unit=mmHg
